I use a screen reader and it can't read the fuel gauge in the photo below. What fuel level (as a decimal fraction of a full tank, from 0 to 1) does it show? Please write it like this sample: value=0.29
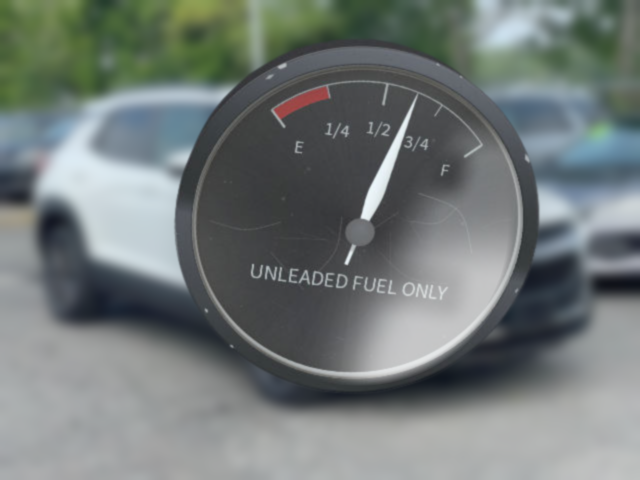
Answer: value=0.625
